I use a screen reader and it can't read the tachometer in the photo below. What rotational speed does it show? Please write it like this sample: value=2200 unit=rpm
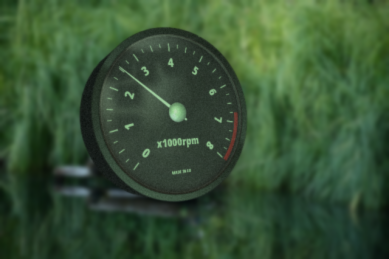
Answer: value=2500 unit=rpm
